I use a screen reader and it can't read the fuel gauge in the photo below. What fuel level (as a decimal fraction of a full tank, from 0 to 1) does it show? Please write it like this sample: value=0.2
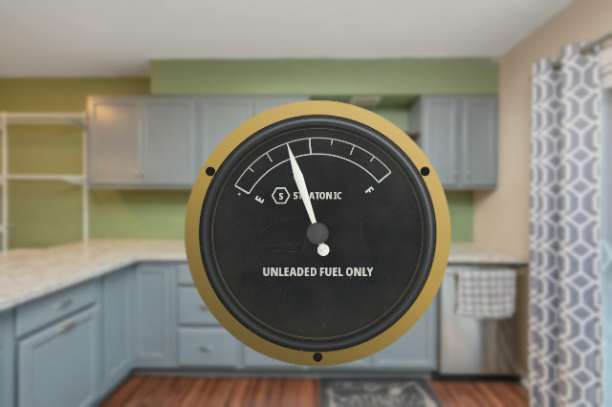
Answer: value=0.375
